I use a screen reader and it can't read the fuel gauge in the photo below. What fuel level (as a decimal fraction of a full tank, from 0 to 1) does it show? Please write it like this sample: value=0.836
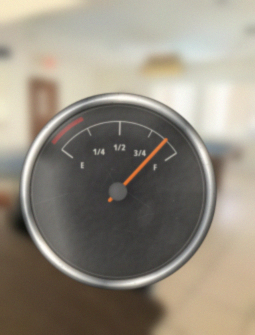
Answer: value=0.875
